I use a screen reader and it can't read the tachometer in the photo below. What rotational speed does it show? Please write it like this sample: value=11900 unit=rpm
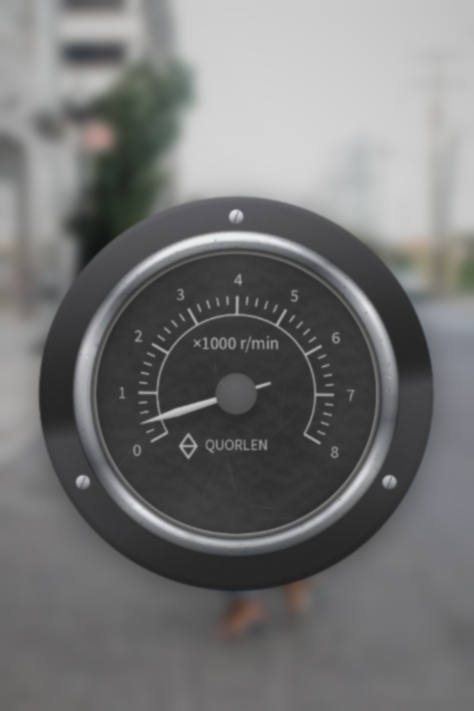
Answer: value=400 unit=rpm
